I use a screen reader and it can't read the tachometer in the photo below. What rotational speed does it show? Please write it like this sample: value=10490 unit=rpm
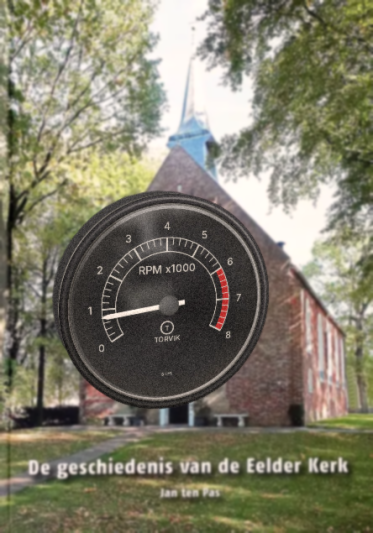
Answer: value=800 unit=rpm
